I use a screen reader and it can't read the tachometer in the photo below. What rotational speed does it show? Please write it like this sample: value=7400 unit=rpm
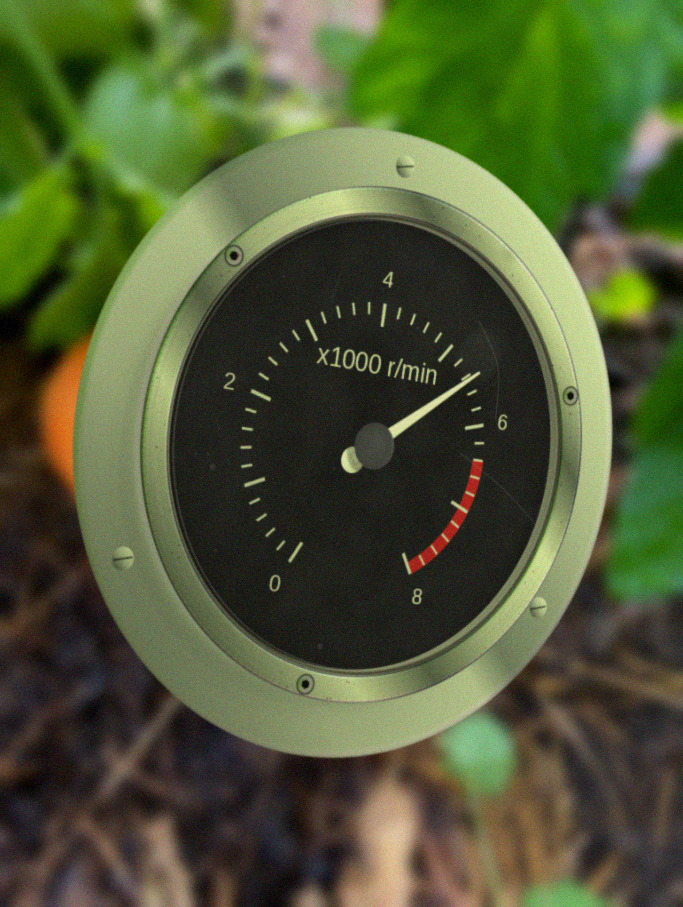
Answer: value=5400 unit=rpm
